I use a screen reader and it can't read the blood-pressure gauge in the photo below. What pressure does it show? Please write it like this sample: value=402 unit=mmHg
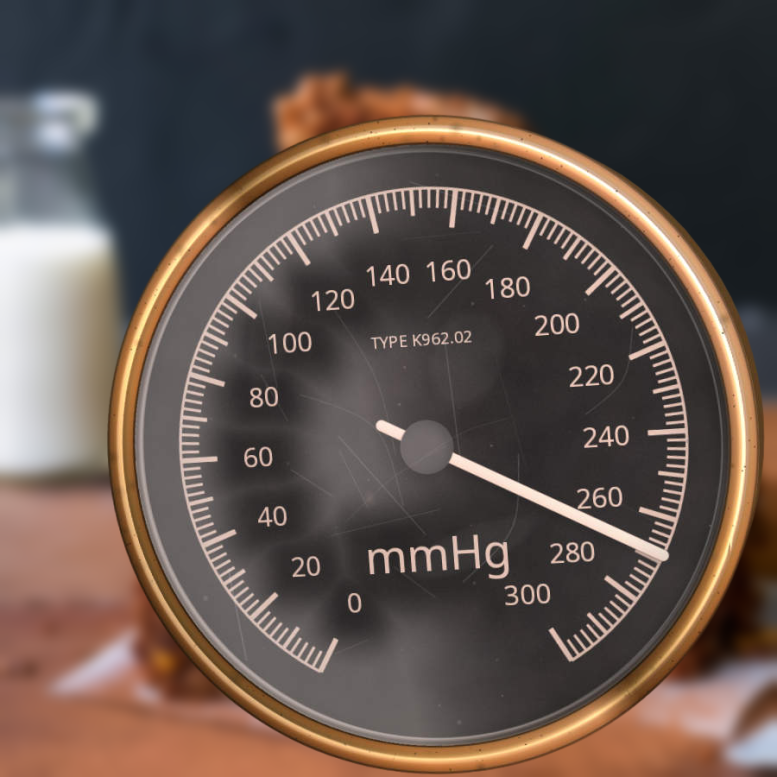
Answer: value=268 unit=mmHg
